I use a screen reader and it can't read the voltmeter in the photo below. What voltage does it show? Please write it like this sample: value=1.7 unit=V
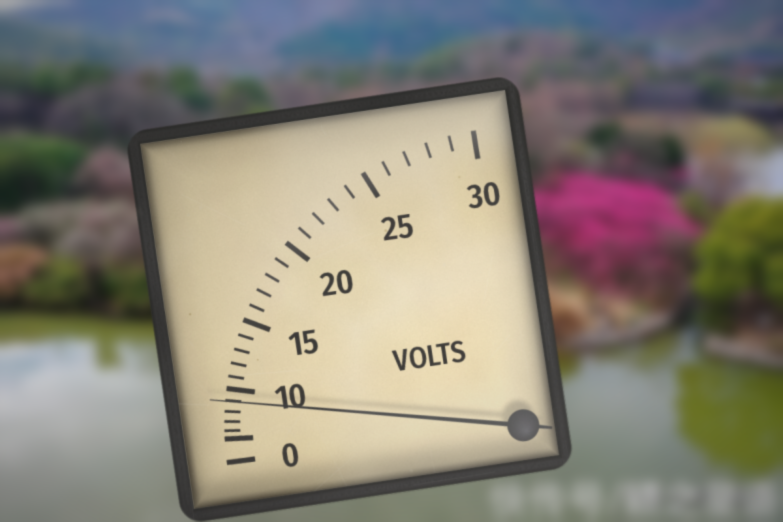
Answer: value=9 unit=V
